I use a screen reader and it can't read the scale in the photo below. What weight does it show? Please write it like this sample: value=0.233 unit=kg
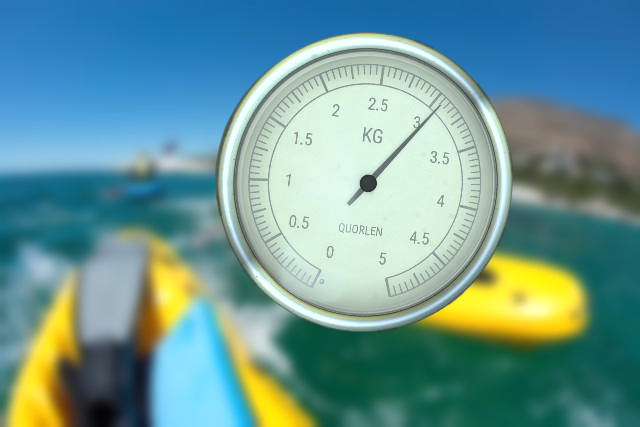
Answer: value=3.05 unit=kg
